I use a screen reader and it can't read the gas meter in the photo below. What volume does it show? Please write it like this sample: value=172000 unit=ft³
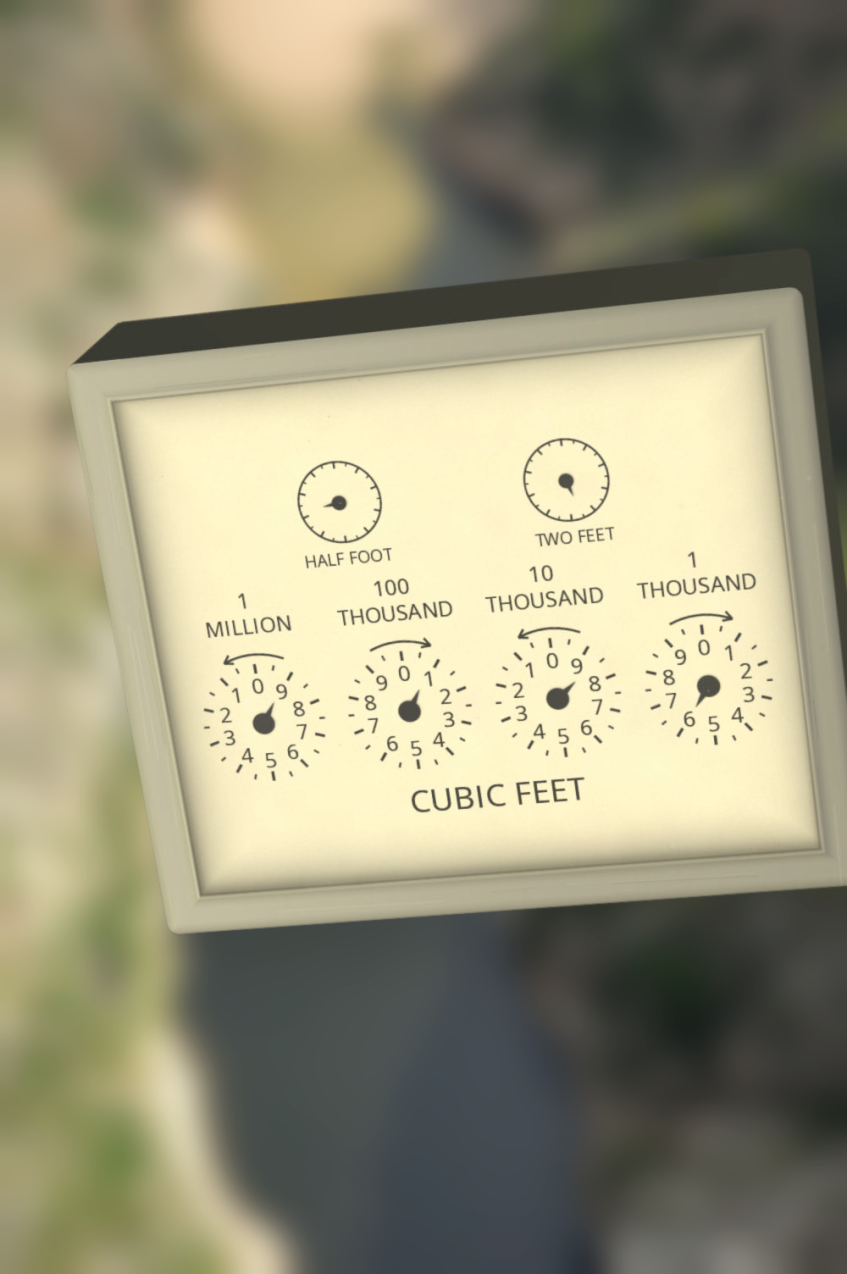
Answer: value=908600 unit=ft³
